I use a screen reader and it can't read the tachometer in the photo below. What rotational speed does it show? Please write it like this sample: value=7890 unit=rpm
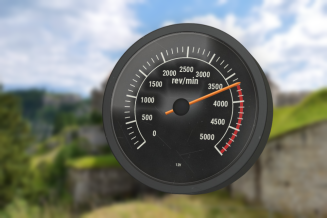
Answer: value=3700 unit=rpm
